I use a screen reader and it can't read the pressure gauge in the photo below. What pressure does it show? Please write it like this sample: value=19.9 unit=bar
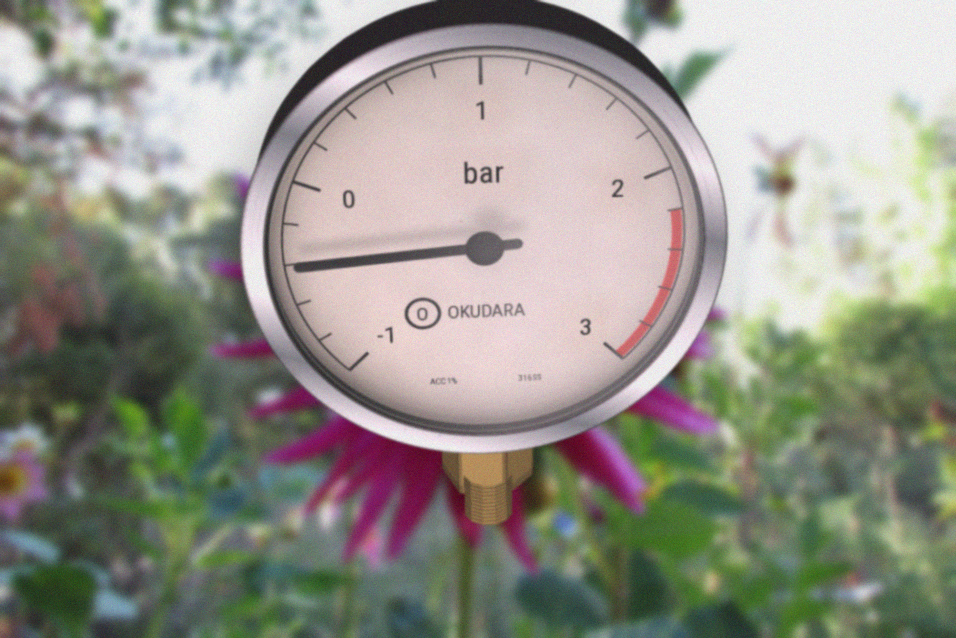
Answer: value=-0.4 unit=bar
